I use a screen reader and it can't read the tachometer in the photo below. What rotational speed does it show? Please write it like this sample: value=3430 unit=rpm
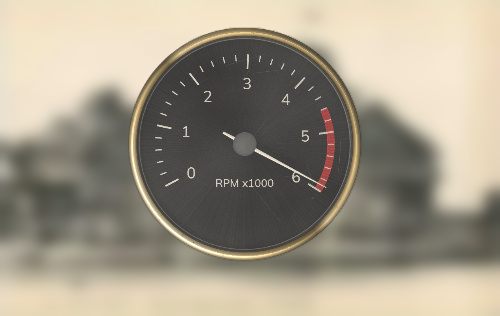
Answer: value=5900 unit=rpm
